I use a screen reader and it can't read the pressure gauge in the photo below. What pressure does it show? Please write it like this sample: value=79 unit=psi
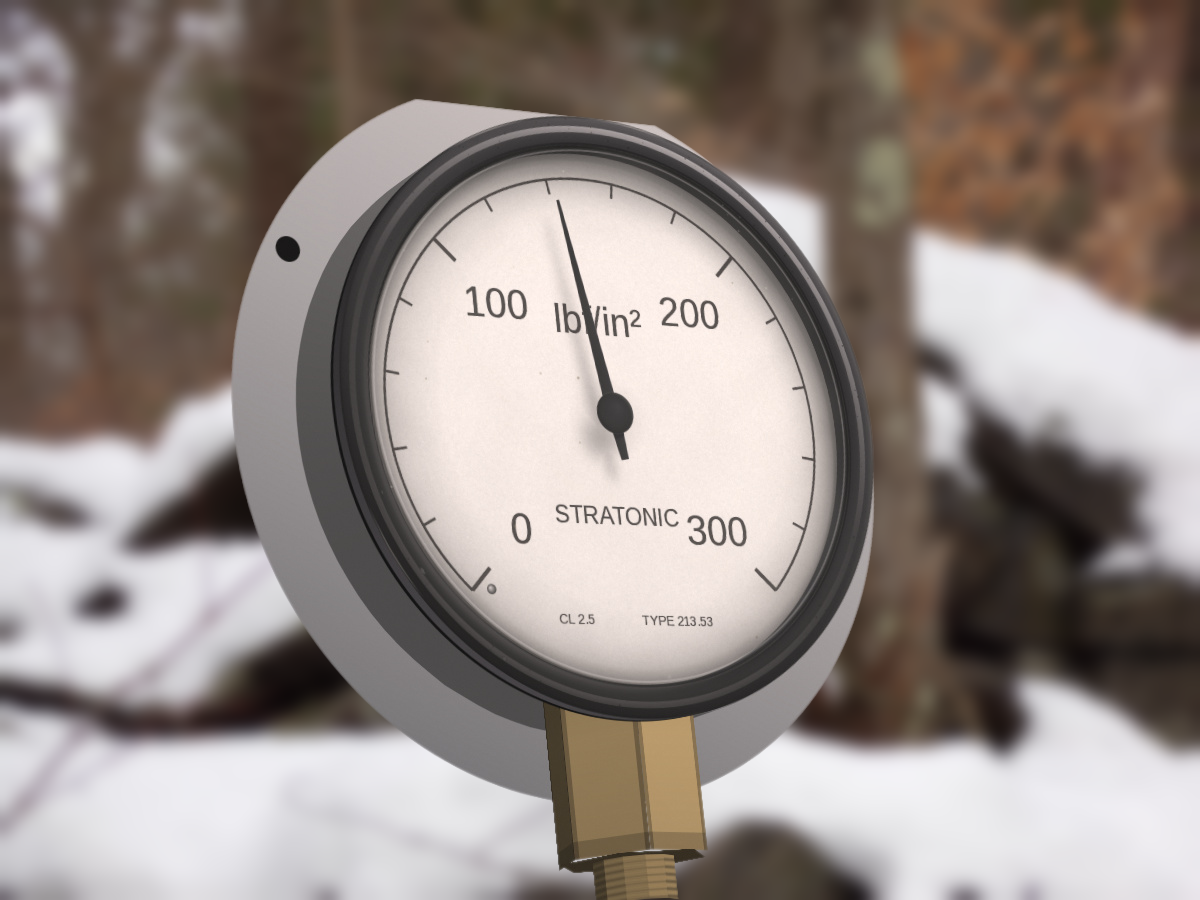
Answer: value=140 unit=psi
